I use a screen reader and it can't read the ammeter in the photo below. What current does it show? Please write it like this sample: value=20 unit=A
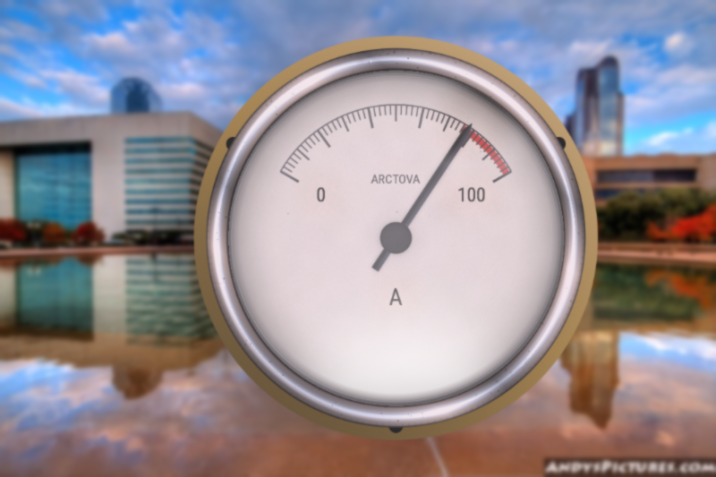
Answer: value=78 unit=A
